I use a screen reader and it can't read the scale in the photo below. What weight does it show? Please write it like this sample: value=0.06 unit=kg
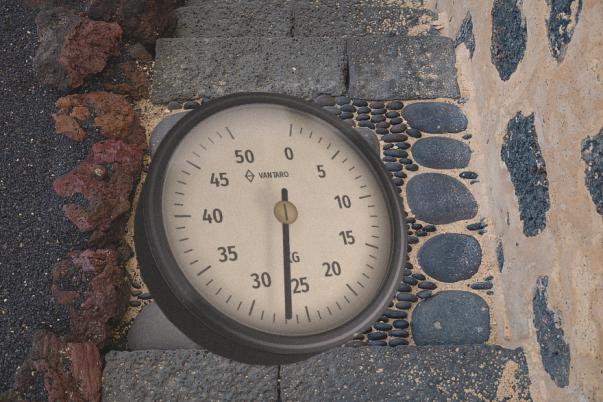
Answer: value=27 unit=kg
